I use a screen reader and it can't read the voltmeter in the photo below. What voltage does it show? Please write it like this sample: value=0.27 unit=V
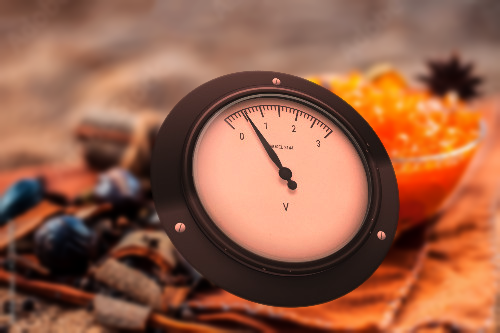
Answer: value=0.5 unit=V
